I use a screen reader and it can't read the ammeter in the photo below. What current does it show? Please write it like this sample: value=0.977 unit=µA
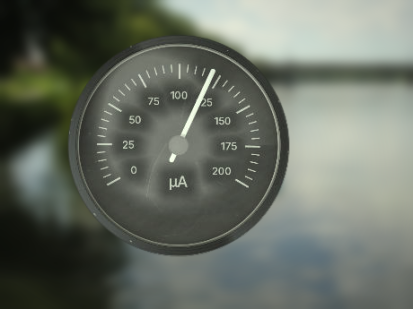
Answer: value=120 unit=µA
